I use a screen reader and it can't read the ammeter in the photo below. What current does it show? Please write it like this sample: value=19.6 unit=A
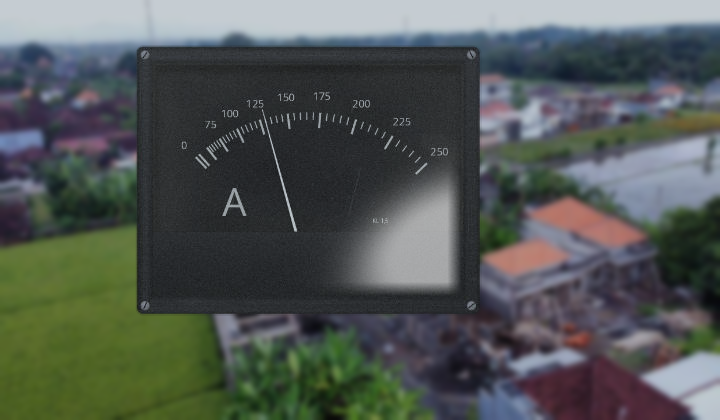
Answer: value=130 unit=A
